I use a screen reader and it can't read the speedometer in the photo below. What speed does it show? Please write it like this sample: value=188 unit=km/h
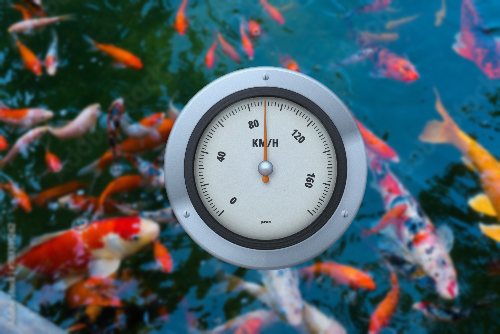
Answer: value=90 unit=km/h
